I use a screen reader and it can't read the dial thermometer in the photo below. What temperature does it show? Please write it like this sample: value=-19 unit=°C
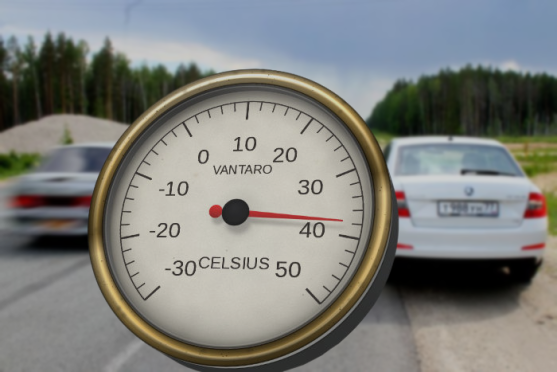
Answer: value=38 unit=°C
